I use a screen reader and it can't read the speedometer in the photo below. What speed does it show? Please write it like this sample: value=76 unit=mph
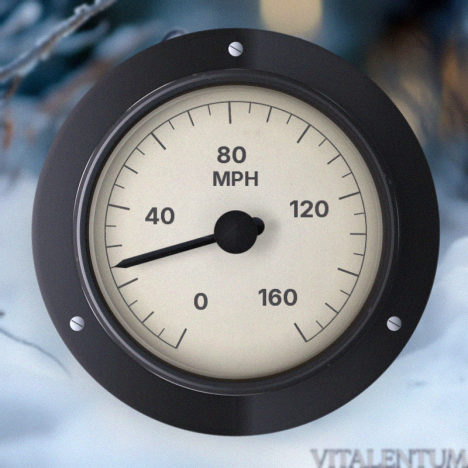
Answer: value=25 unit=mph
